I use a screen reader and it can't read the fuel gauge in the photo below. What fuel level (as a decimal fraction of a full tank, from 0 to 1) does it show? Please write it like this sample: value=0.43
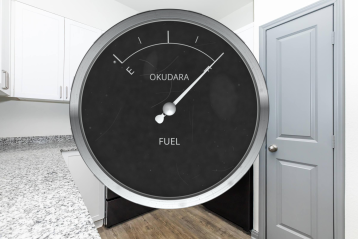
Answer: value=1
